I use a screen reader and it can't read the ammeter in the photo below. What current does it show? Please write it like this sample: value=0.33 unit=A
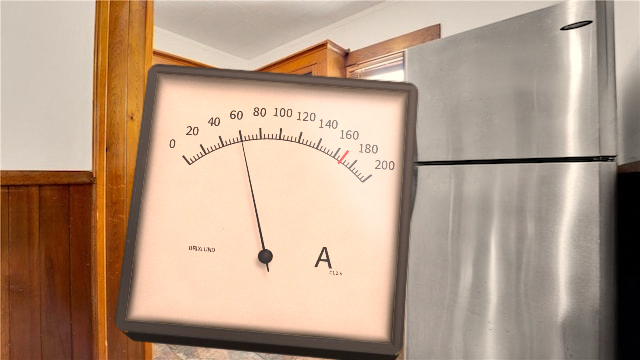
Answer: value=60 unit=A
